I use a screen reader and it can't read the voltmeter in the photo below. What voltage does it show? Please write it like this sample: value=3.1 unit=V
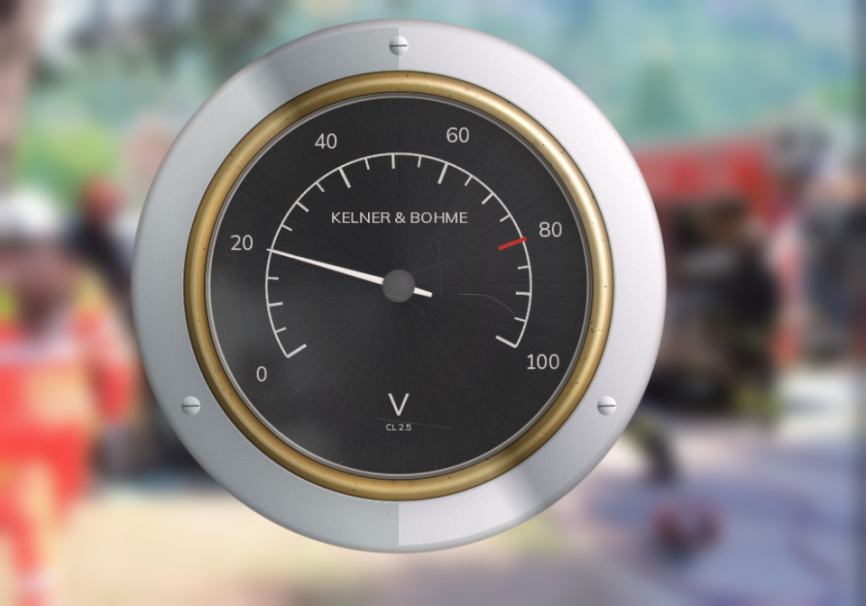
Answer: value=20 unit=V
